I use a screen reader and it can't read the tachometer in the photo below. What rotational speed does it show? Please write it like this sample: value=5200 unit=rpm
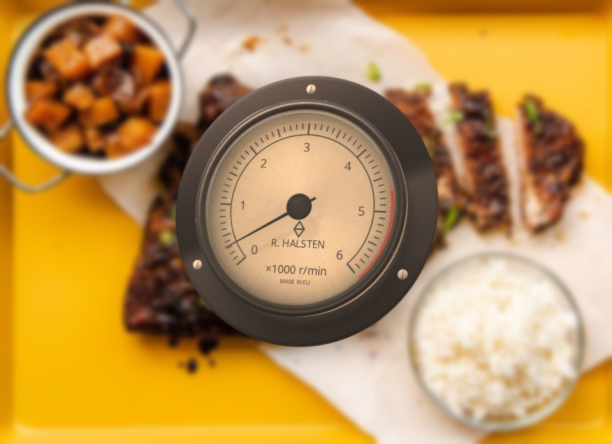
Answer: value=300 unit=rpm
